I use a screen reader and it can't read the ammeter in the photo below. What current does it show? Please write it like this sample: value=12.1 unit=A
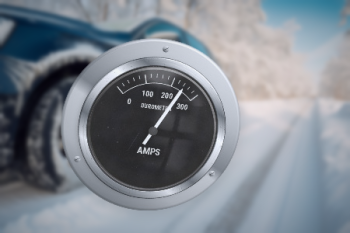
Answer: value=240 unit=A
